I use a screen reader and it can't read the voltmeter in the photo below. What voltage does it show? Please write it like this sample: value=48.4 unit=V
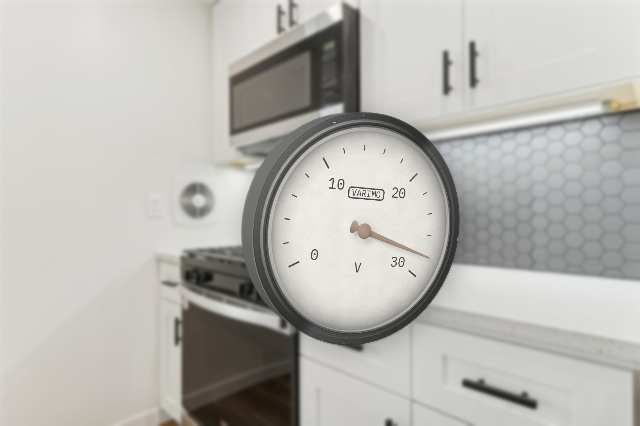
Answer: value=28 unit=V
